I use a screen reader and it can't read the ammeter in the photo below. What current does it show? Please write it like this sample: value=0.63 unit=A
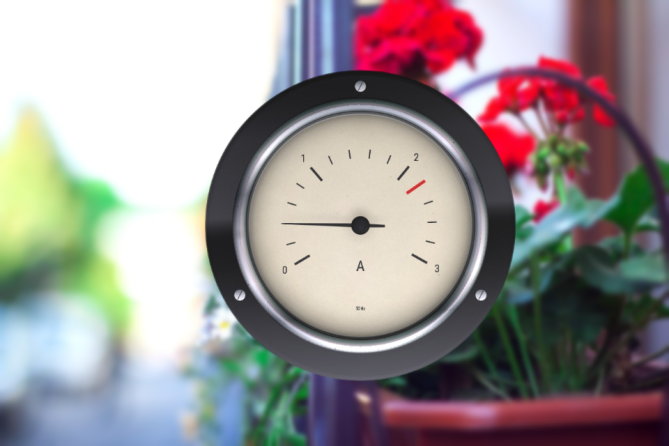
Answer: value=0.4 unit=A
